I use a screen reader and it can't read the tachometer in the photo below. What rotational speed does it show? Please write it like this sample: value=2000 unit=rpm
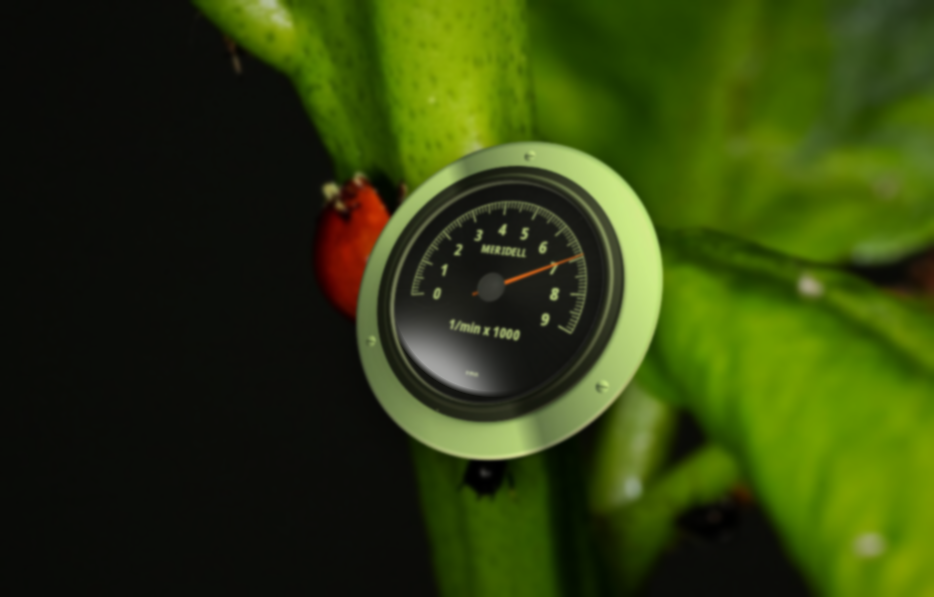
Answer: value=7000 unit=rpm
